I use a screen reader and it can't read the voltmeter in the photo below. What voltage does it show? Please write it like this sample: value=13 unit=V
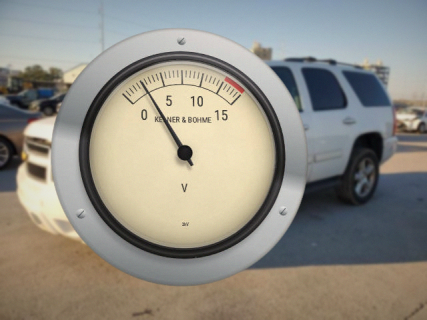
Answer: value=2.5 unit=V
